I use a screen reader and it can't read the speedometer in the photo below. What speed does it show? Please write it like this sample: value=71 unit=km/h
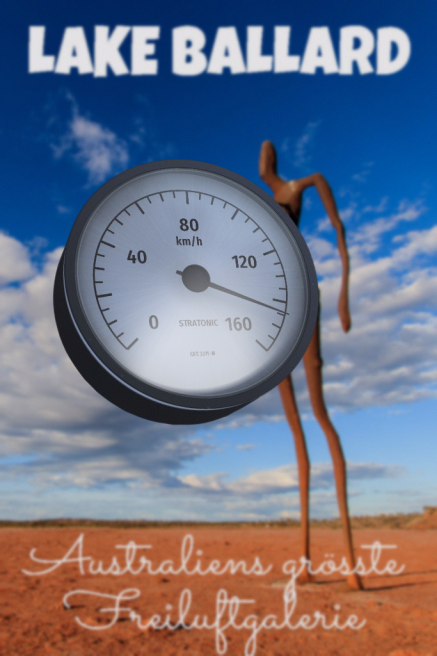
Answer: value=145 unit=km/h
